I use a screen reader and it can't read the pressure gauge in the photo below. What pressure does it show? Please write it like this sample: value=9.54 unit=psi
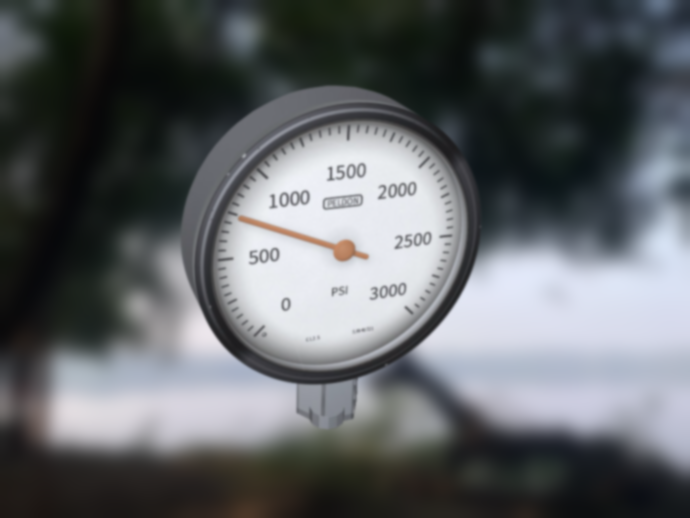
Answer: value=750 unit=psi
